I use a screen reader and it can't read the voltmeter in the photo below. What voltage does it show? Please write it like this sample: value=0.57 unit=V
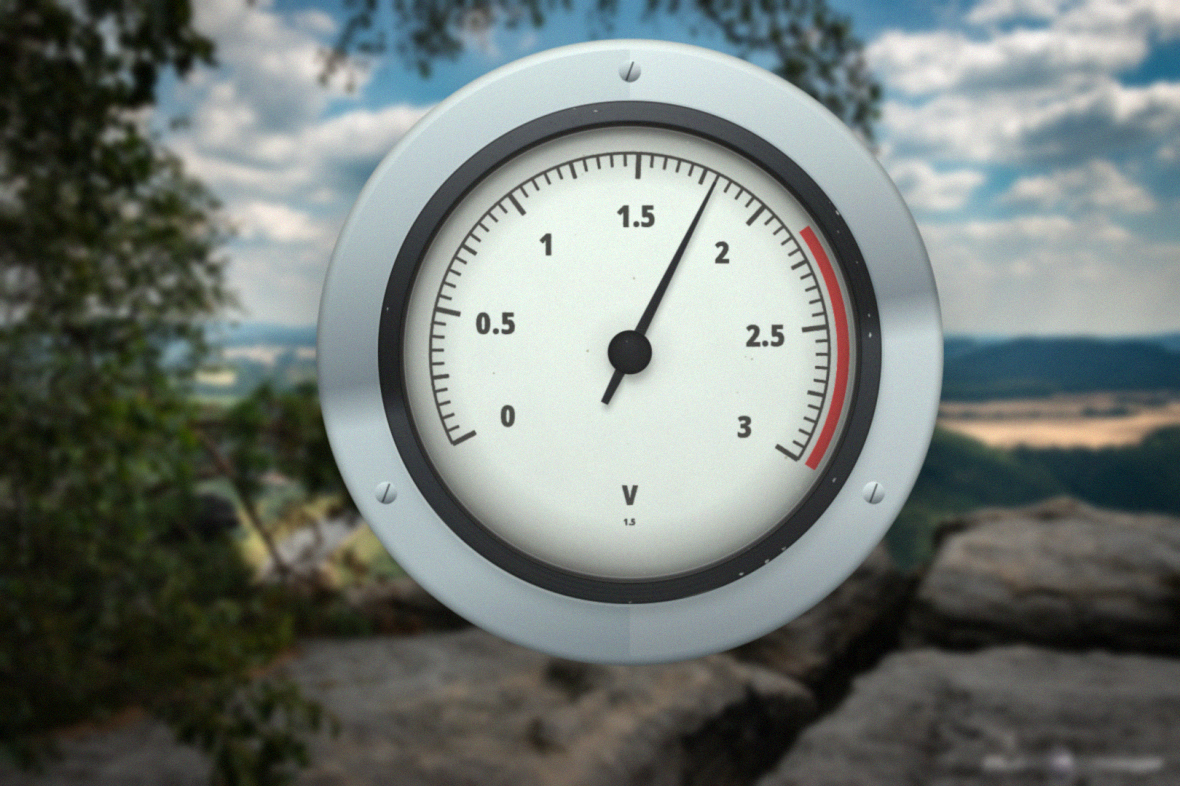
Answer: value=1.8 unit=V
